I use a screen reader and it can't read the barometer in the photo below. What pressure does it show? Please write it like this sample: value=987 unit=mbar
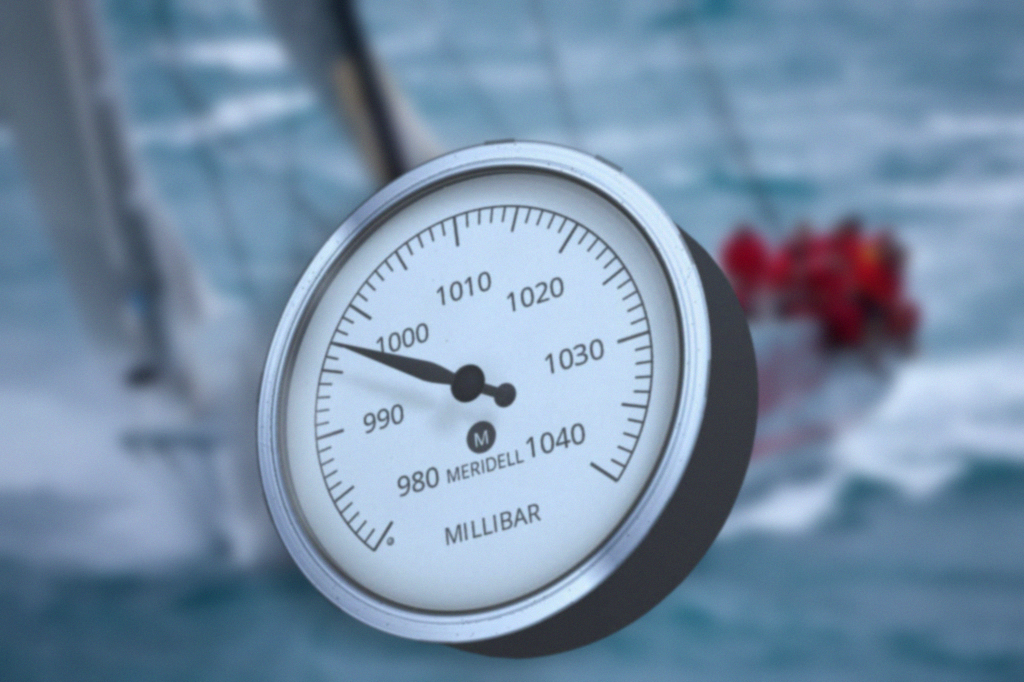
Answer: value=997 unit=mbar
